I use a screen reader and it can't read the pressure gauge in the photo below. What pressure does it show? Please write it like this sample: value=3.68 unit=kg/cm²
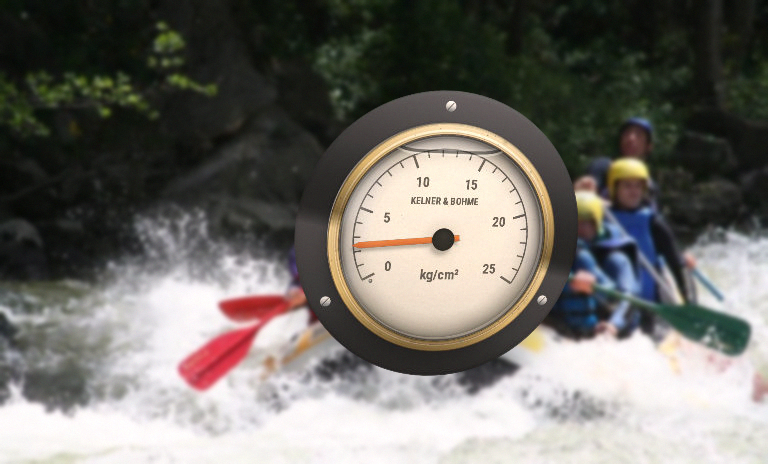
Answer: value=2.5 unit=kg/cm²
